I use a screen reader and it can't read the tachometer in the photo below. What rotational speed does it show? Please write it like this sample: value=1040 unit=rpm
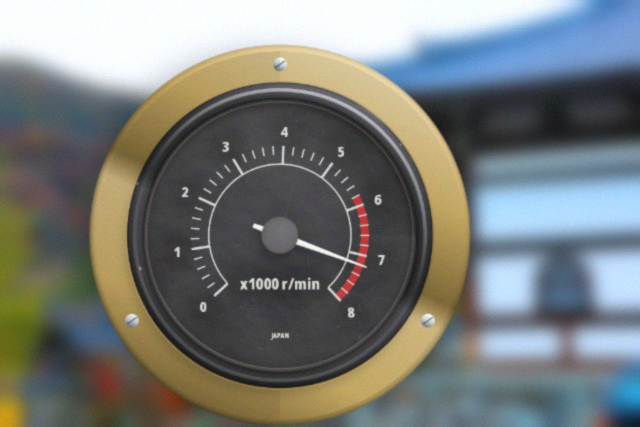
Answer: value=7200 unit=rpm
